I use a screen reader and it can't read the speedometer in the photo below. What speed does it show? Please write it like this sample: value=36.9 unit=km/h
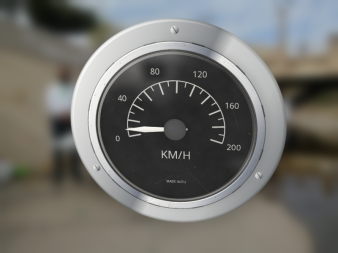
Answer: value=10 unit=km/h
